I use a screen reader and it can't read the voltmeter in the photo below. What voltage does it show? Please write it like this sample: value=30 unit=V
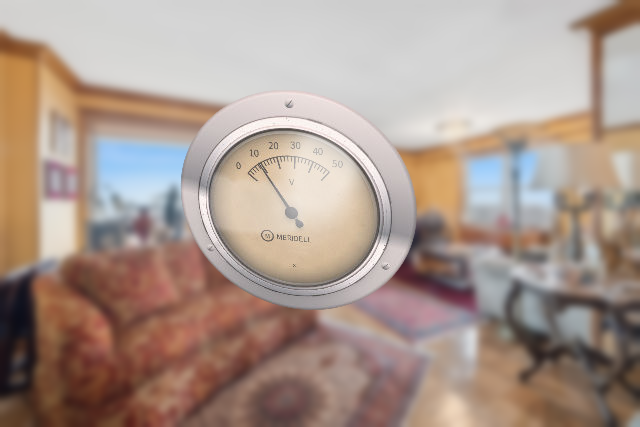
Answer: value=10 unit=V
